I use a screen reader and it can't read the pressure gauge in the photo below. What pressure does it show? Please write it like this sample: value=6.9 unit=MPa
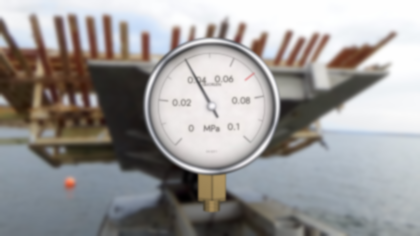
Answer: value=0.04 unit=MPa
